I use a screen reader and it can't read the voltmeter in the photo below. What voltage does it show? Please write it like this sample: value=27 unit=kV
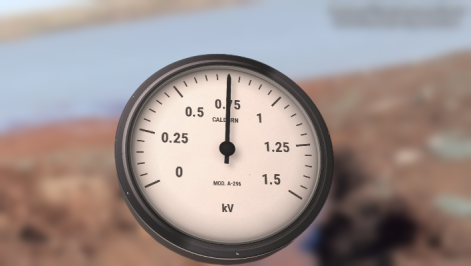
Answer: value=0.75 unit=kV
